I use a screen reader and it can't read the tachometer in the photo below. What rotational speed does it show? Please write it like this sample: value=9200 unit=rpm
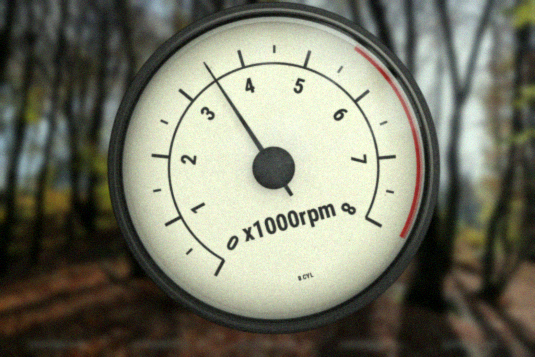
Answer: value=3500 unit=rpm
